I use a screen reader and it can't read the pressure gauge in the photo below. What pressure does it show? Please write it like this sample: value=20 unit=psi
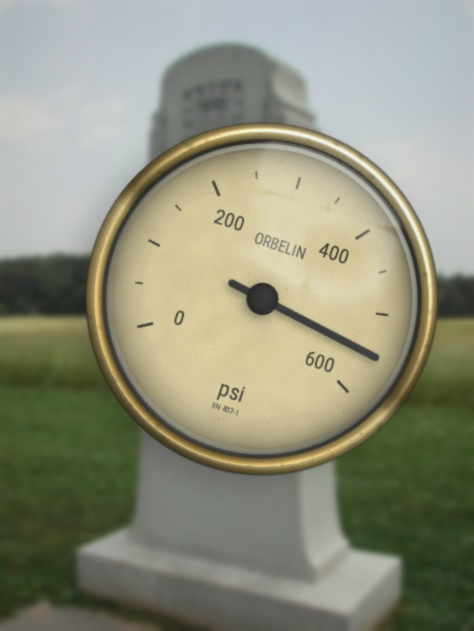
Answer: value=550 unit=psi
